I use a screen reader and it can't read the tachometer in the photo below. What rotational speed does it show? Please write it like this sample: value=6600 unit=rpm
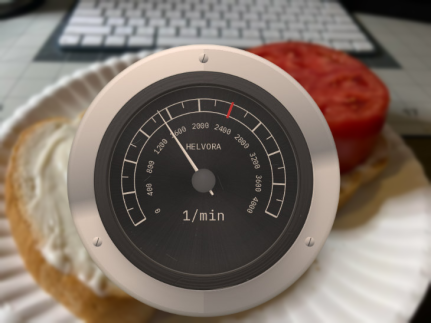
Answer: value=1500 unit=rpm
